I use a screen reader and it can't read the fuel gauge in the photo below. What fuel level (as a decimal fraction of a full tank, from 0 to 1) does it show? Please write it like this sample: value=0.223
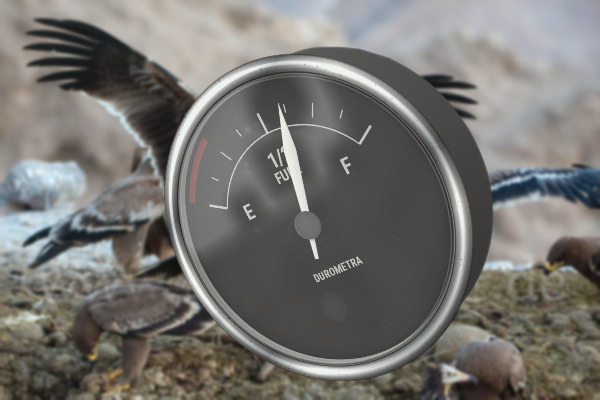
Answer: value=0.625
